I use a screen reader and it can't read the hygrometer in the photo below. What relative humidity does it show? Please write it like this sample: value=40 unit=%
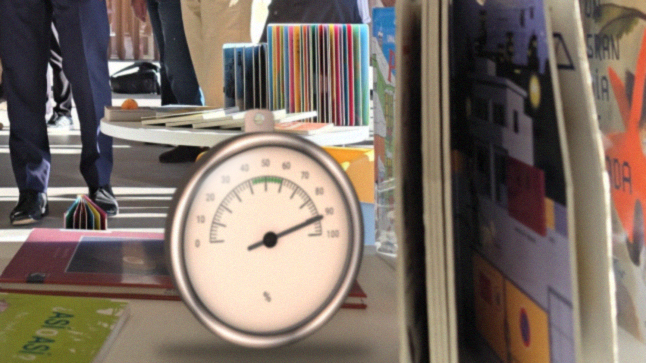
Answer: value=90 unit=%
